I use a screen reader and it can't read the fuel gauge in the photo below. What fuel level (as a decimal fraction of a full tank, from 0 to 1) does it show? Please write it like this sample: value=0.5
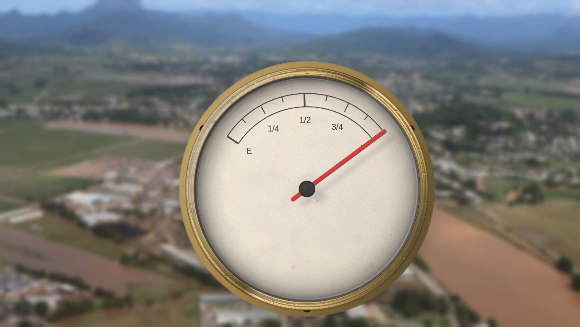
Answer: value=1
